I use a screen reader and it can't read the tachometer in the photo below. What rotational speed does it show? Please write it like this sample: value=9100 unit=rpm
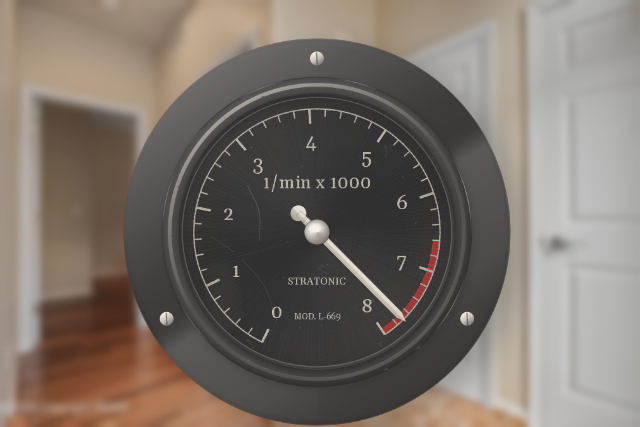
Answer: value=7700 unit=rpm
